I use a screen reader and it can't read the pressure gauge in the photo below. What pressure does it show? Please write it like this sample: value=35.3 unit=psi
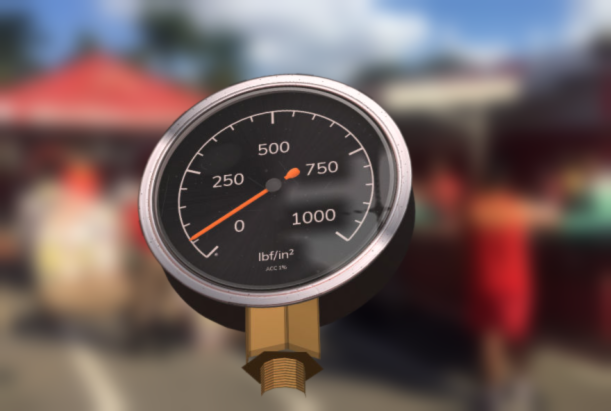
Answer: value=50 unit=psi
